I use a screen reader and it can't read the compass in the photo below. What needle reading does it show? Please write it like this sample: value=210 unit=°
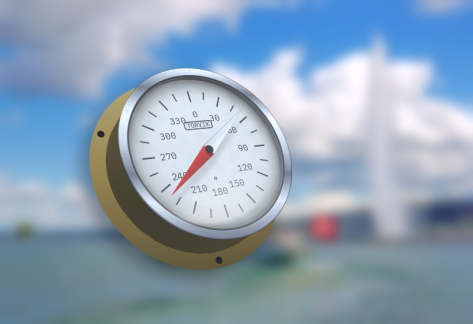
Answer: value=232.5 unit=°
